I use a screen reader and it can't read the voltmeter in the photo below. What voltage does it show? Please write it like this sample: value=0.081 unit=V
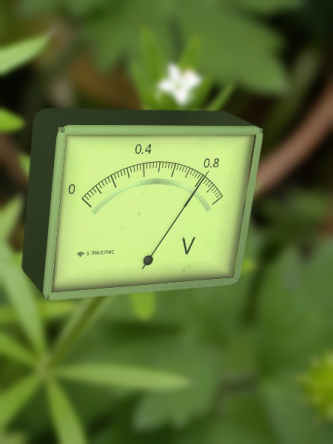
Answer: value=0.8 unit=V
